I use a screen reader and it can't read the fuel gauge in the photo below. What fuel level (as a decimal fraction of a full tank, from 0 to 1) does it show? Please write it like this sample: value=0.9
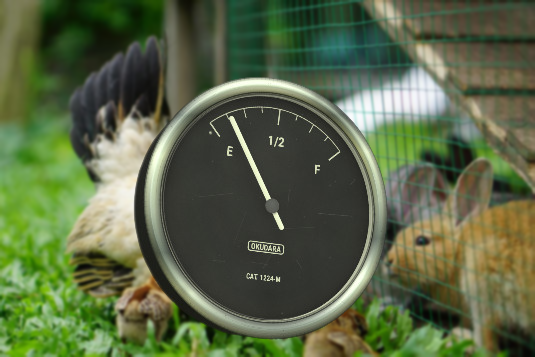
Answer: value=0.125
